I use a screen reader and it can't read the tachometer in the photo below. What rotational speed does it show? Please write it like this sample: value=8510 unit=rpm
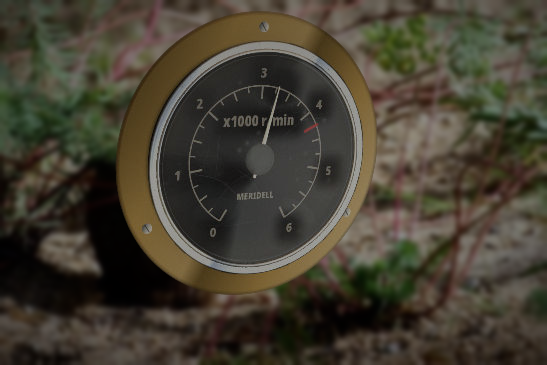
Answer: value=3250 unit=rpm
